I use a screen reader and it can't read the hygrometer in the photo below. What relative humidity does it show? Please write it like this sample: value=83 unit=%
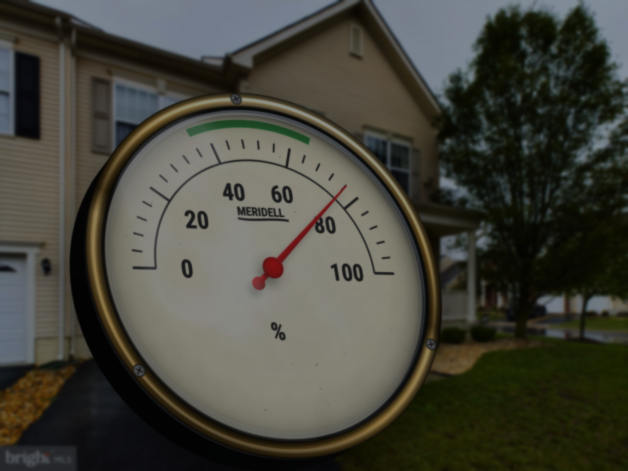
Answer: value=76 unit=%
